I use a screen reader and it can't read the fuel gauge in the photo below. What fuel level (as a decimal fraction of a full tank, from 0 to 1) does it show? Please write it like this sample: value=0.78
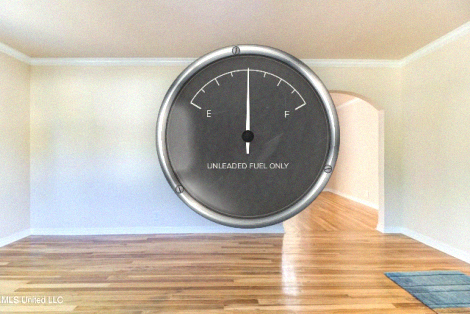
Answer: value=0.5
